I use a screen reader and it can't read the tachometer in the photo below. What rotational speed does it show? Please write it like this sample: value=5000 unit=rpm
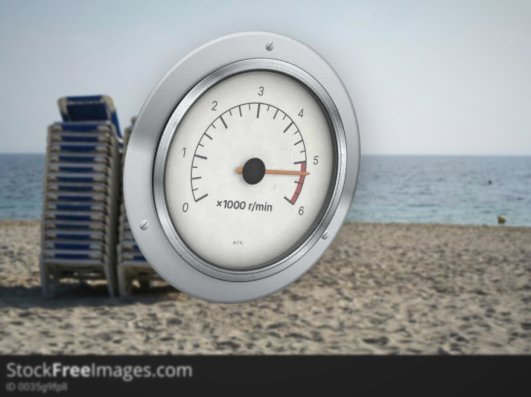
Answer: value=5250 unit=rpm
